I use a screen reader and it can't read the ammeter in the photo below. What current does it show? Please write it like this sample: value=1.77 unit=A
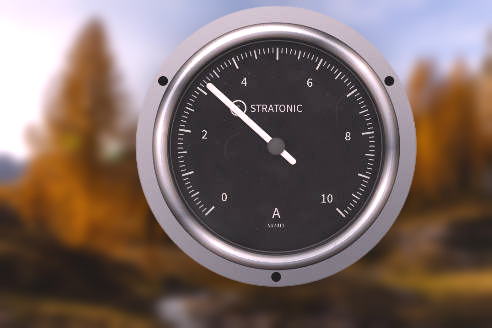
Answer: value=3.2 unit=A
